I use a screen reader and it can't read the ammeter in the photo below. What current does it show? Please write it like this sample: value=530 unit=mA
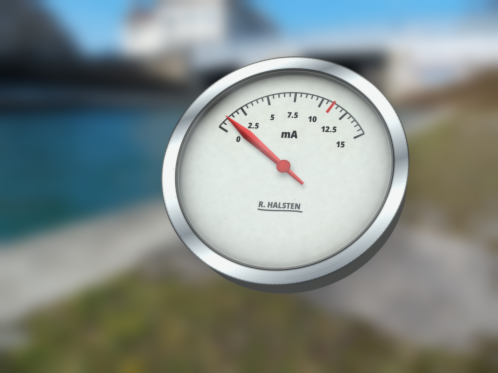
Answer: value=1 unit=mA
